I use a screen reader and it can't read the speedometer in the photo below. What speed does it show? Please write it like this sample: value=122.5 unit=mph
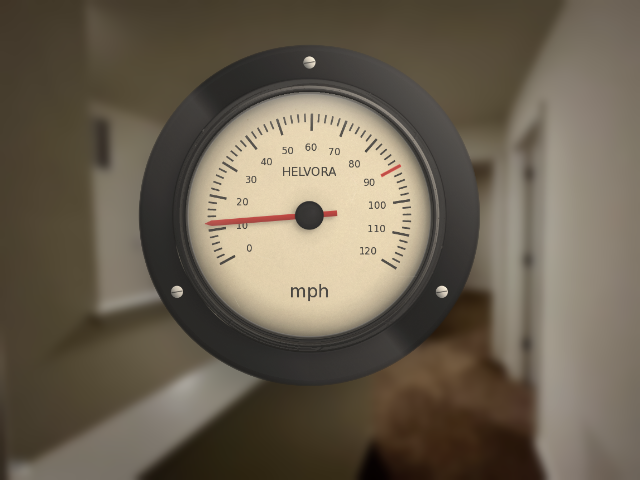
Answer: value=12 unit=mph
